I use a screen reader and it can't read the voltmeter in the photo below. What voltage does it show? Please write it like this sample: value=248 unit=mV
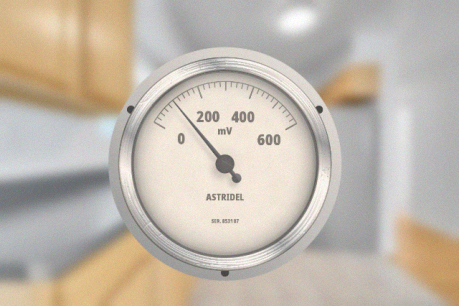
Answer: value=100 unit=mV
